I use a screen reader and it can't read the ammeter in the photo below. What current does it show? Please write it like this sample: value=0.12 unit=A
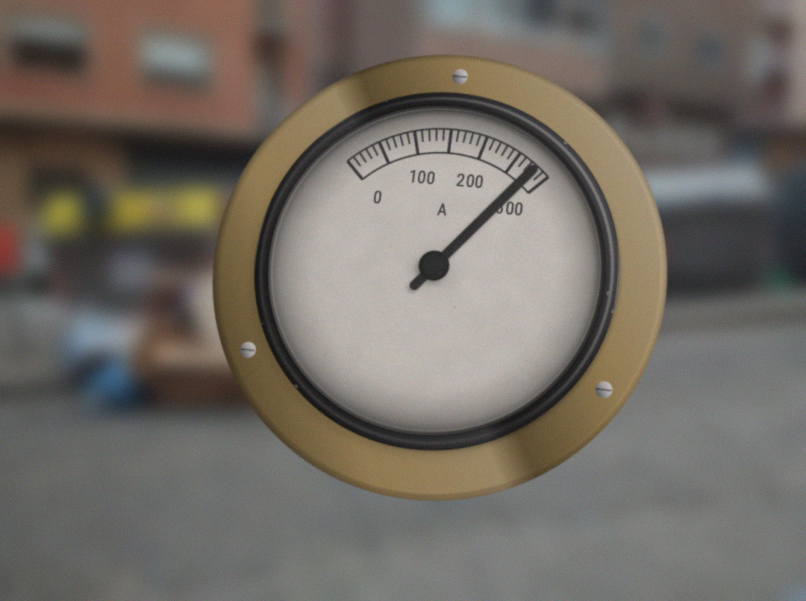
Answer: value=280 unit=A
